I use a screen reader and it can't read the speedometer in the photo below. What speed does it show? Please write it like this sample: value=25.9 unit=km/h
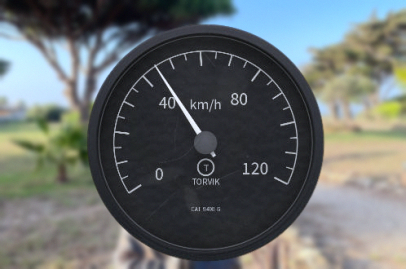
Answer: value=45 unit=km/h
